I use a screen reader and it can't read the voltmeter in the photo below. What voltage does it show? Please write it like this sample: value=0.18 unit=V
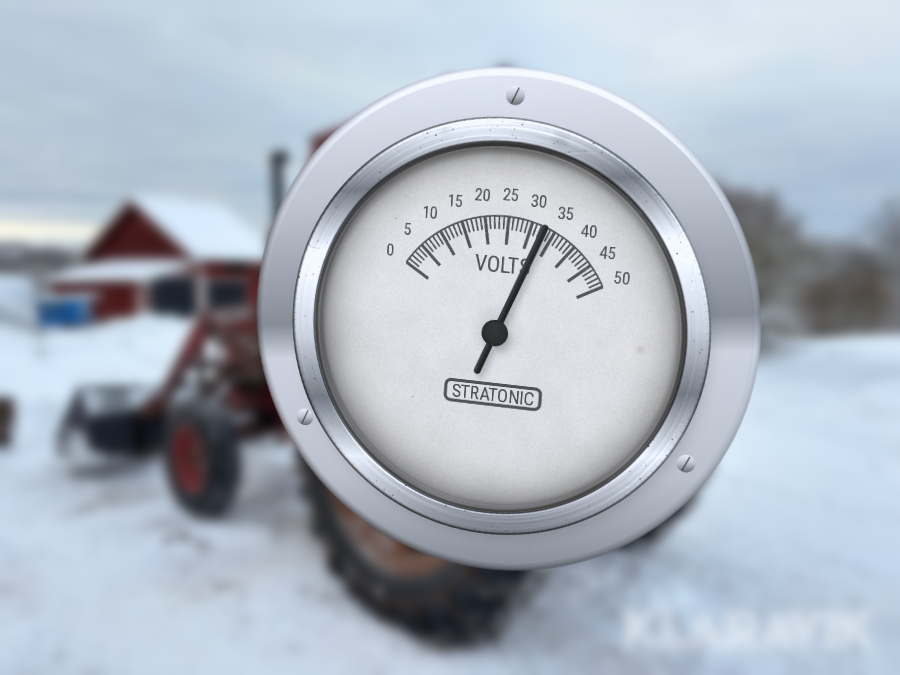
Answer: value=33 unit=V
